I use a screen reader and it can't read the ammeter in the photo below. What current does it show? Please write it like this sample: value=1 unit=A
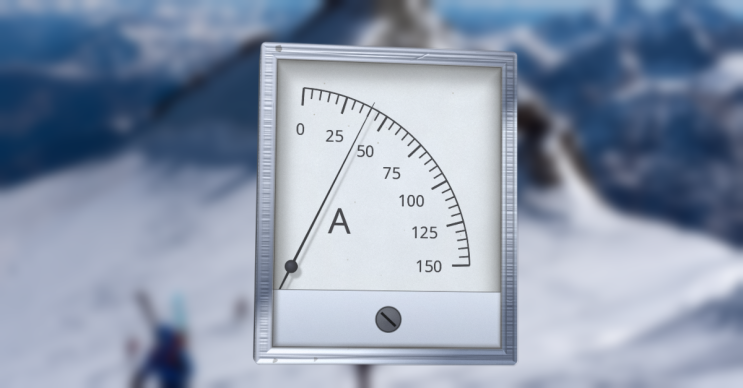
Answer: value=40 unit=A
